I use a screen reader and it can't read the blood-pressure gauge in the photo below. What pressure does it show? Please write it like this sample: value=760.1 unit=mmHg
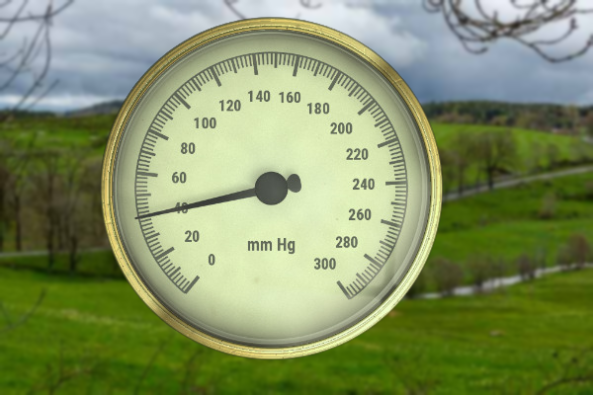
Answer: value=40 unit=mmHg
